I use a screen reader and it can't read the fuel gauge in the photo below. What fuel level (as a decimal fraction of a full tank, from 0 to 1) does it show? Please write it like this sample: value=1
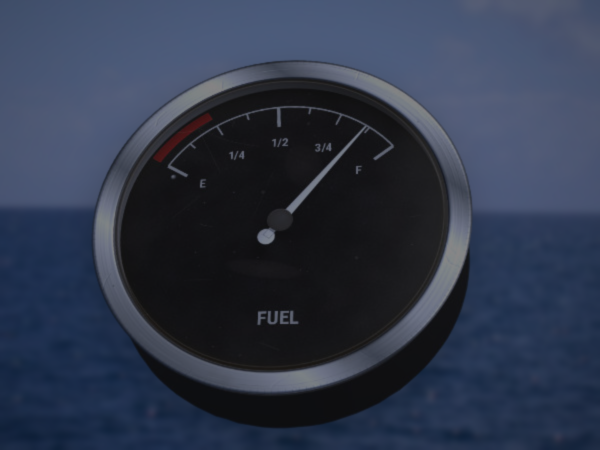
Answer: value=0.875
